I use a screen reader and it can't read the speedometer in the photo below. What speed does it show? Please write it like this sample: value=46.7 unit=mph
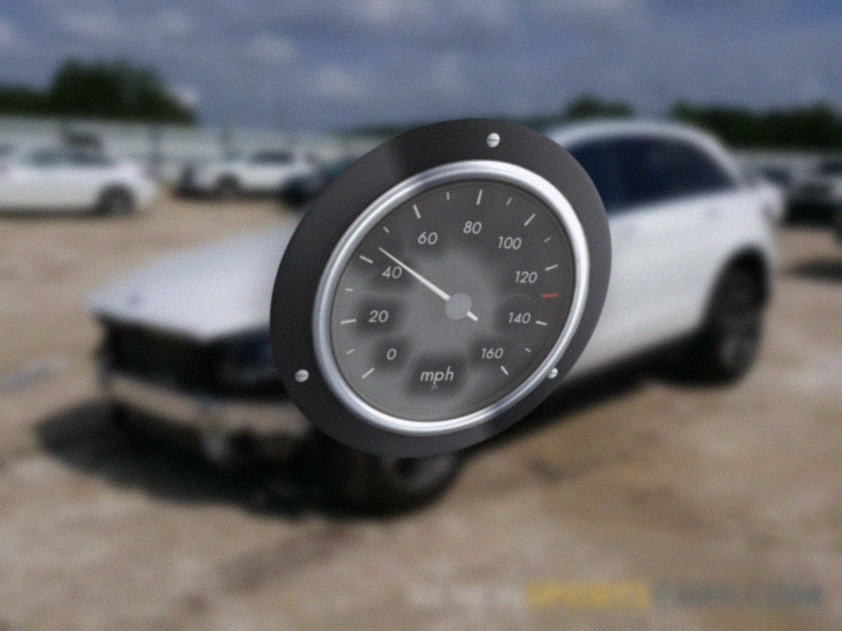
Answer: value=45 unit=mph
